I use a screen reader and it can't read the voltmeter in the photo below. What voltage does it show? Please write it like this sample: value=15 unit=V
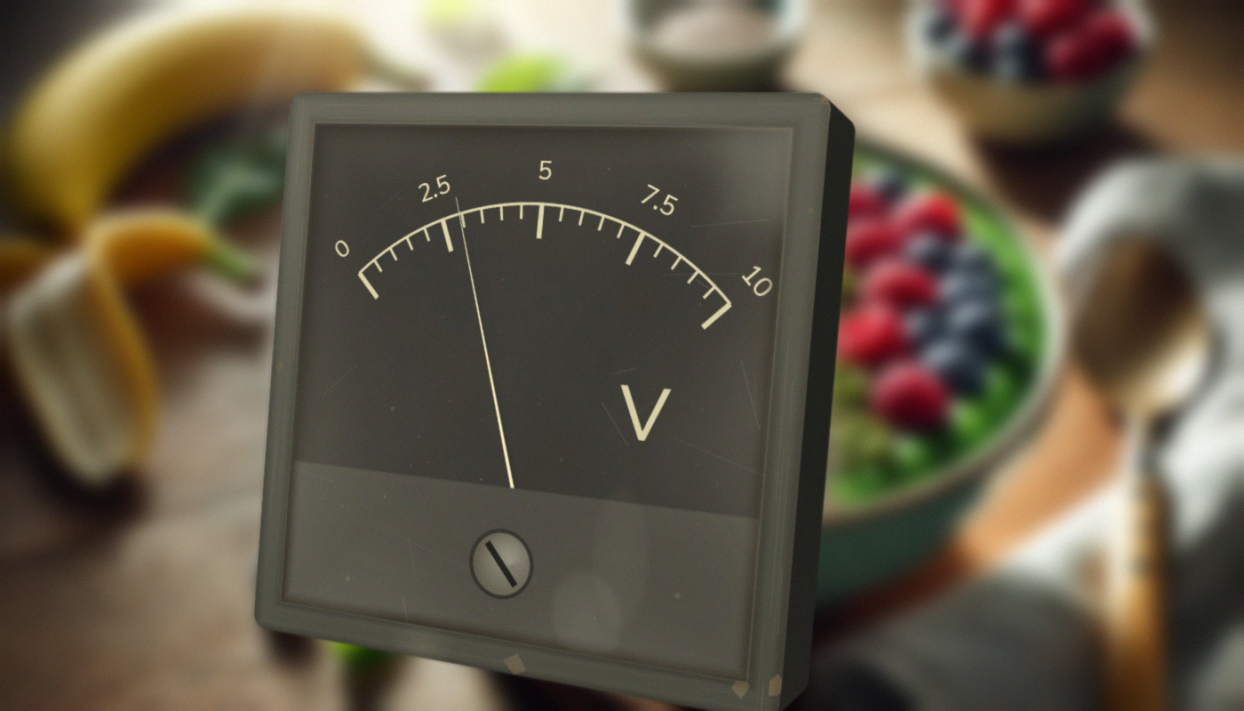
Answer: value=3 unit=V
